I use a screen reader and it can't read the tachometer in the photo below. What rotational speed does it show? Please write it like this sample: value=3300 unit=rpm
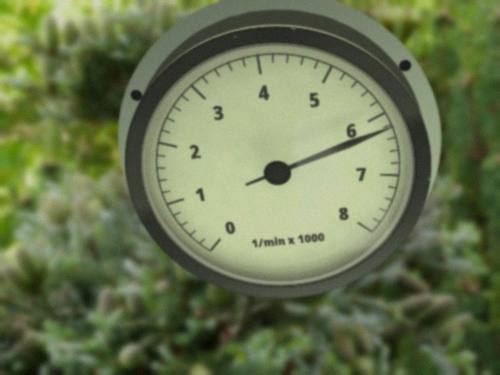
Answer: value=6200 unit=rpm
